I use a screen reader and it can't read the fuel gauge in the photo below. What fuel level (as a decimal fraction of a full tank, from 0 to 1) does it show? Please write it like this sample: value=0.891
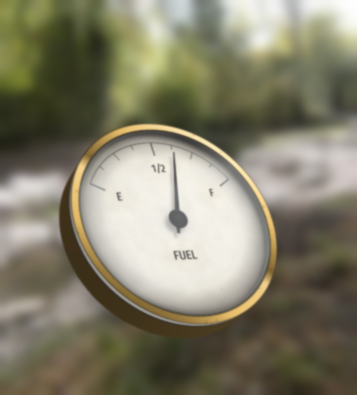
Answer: value=0.625
